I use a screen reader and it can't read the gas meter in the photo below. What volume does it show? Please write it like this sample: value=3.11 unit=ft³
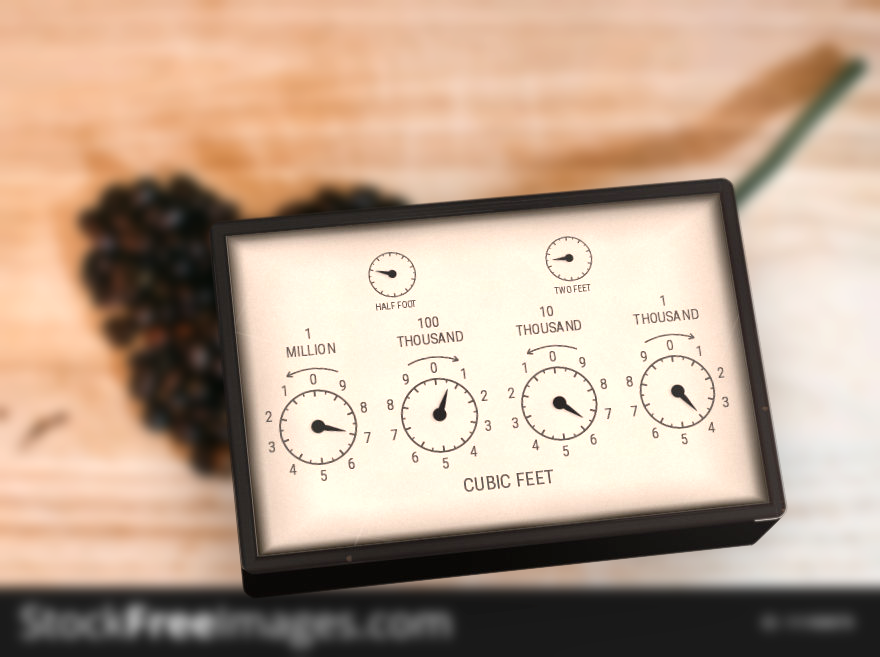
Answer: value=706400 unit=ft³
